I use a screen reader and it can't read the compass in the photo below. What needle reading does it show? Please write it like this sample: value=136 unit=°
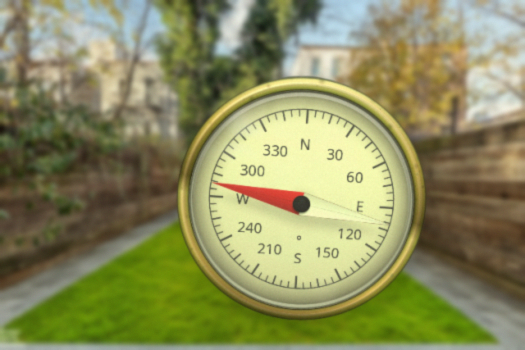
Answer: value=280 unit=°
